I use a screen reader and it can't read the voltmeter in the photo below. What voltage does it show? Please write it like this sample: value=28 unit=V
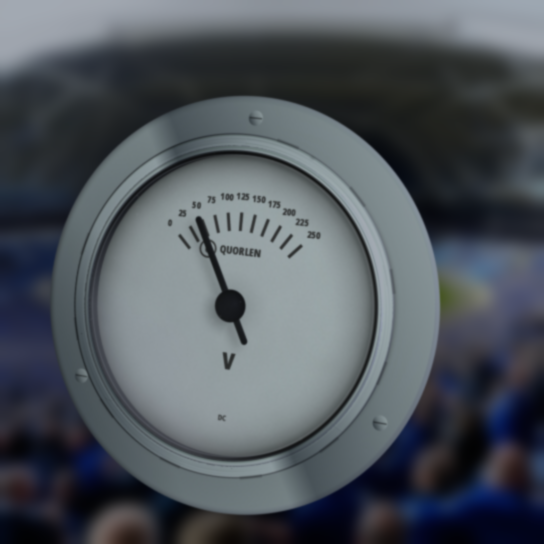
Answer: value=50 unit=V
